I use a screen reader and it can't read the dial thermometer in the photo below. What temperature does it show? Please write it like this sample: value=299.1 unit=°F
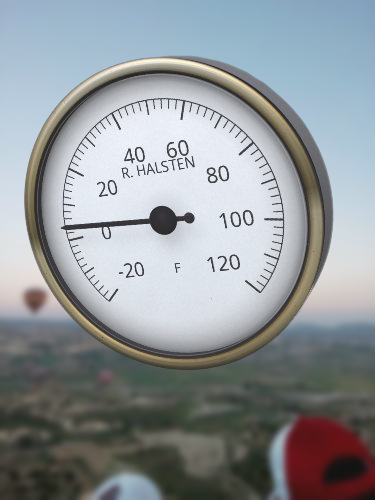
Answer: value=4 unit=°F
